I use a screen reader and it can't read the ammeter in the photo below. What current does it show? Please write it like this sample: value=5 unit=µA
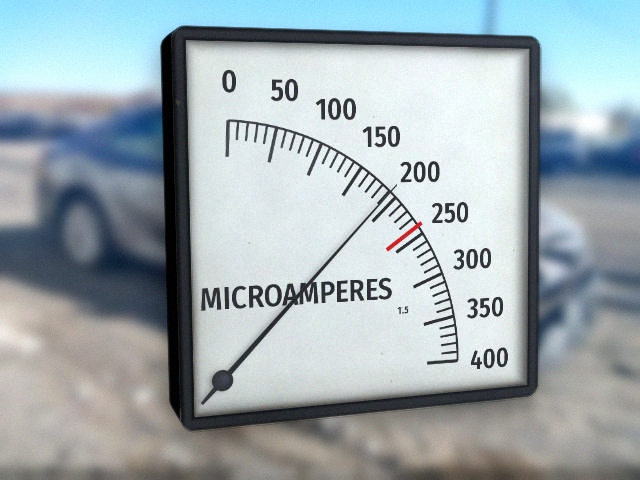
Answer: value=190 unit=µA
